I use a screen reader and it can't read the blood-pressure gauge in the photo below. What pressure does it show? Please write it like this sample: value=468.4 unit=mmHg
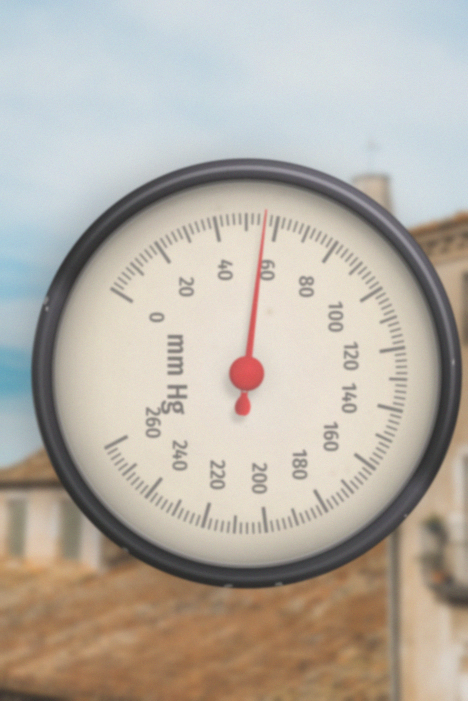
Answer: value=56 unit=mmHg
